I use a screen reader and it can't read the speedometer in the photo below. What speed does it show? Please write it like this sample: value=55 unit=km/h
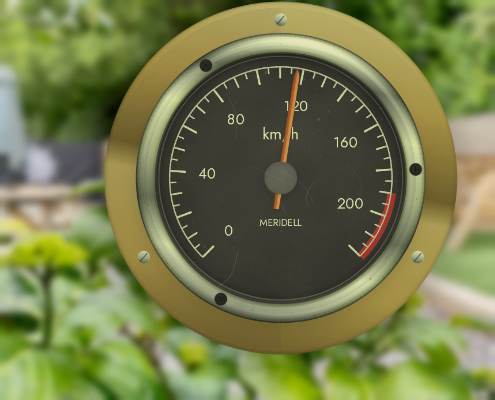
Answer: value=117.5 unit=km/h
